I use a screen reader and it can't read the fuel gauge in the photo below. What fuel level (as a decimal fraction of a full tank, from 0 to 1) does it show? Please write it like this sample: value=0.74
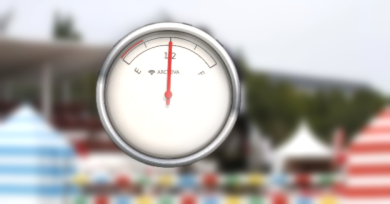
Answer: value=0.5
